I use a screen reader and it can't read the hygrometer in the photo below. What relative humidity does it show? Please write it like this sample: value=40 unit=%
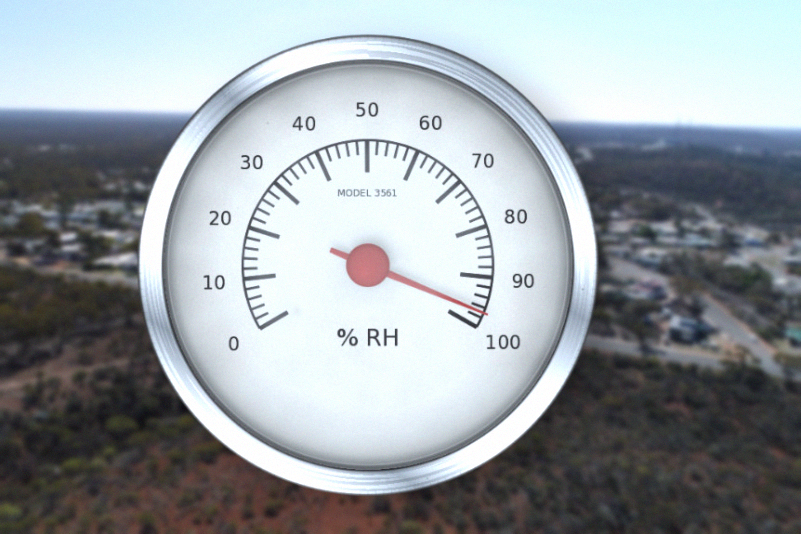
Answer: value=97 unit=%
